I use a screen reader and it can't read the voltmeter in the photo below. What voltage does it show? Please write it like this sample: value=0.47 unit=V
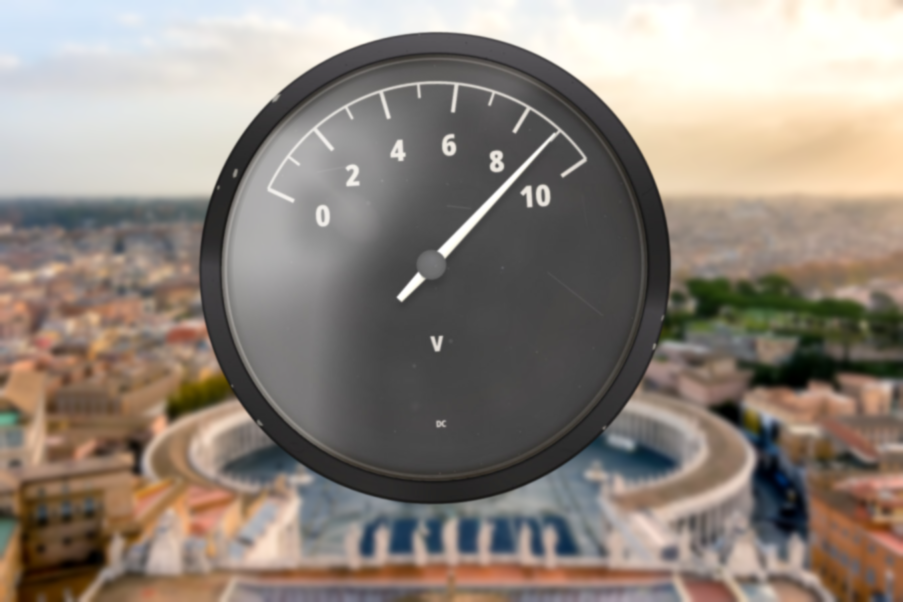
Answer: value=9 unit=V
